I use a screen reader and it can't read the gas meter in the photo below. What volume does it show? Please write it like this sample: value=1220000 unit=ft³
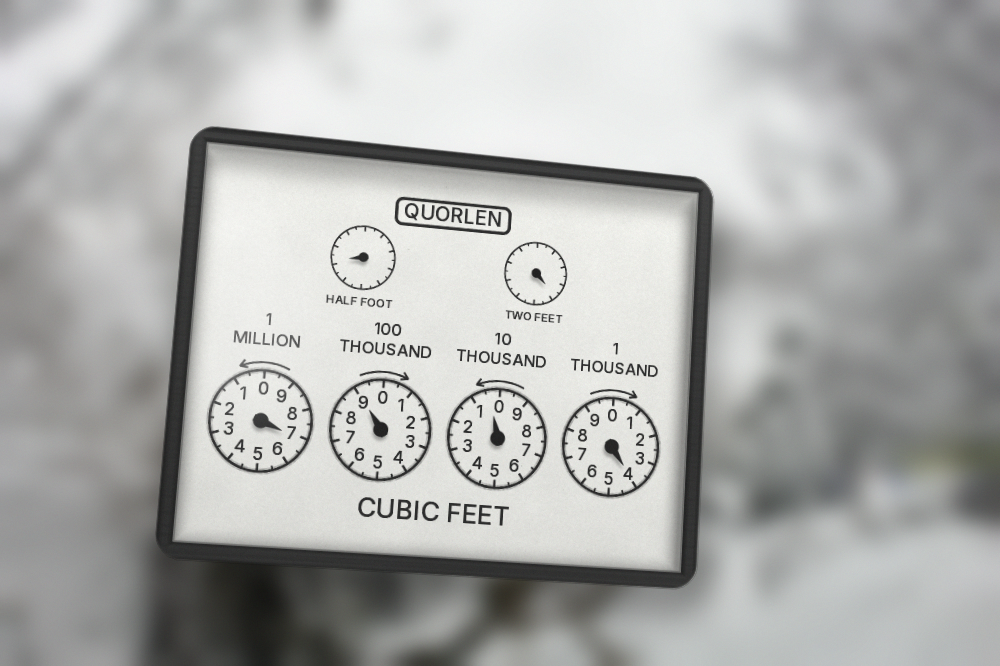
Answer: value=690400 unit=ft³
